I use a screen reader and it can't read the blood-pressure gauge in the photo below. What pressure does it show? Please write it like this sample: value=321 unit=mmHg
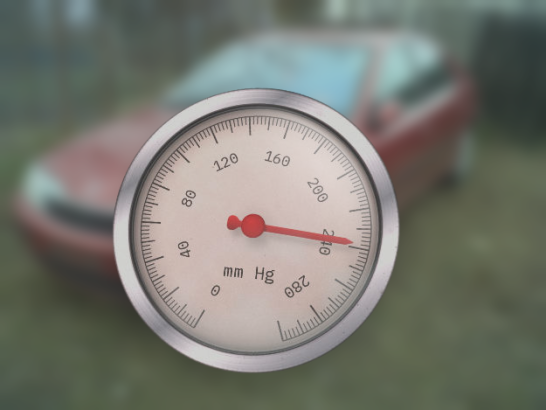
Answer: value=238 unit=mmHg
